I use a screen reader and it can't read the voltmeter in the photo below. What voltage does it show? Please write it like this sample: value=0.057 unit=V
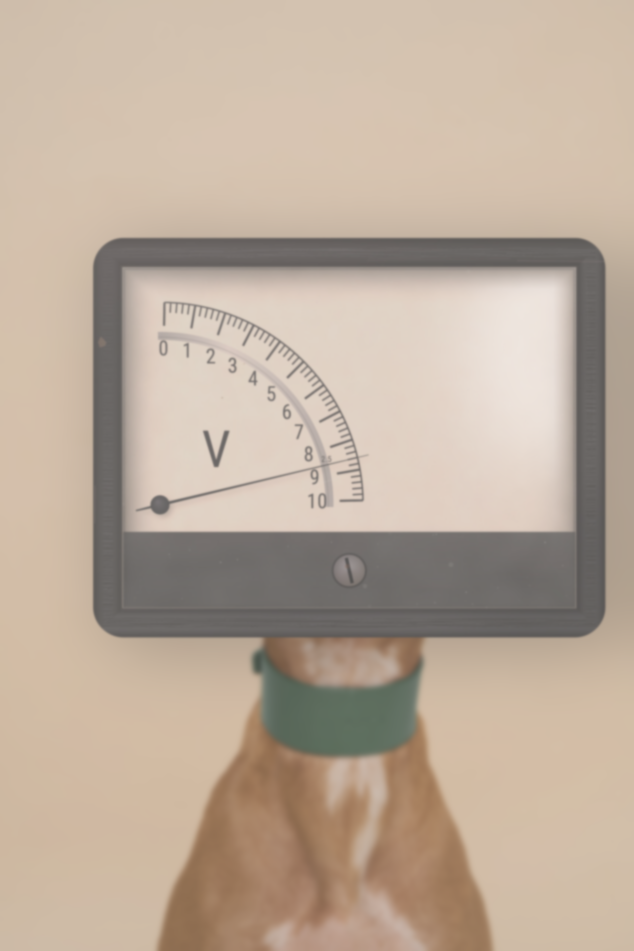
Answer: value=8.6 unit=V
